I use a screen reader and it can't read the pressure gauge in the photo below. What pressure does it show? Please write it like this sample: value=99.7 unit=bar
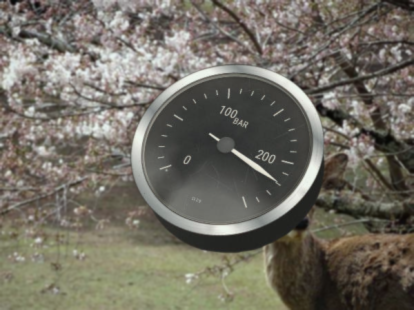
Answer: value=220 unit=bar
